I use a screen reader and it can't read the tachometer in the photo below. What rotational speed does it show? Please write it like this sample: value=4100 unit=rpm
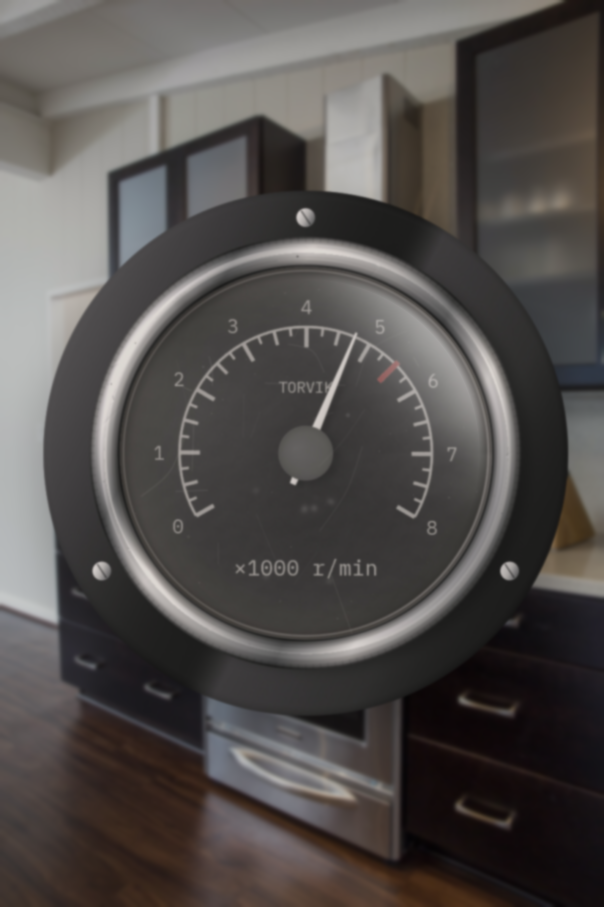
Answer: value=4750 unit=rpm
